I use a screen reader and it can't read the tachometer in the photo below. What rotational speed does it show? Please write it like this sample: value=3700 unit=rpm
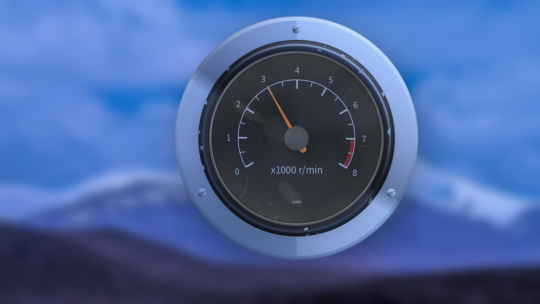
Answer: value=3000 unit=rpm
